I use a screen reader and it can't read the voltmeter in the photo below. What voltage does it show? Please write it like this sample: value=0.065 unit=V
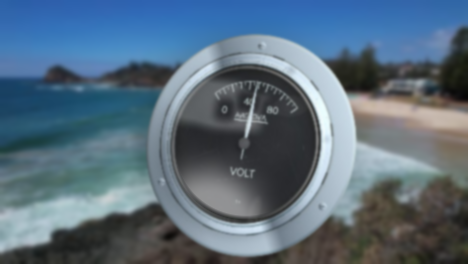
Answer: value=50 unit=V
